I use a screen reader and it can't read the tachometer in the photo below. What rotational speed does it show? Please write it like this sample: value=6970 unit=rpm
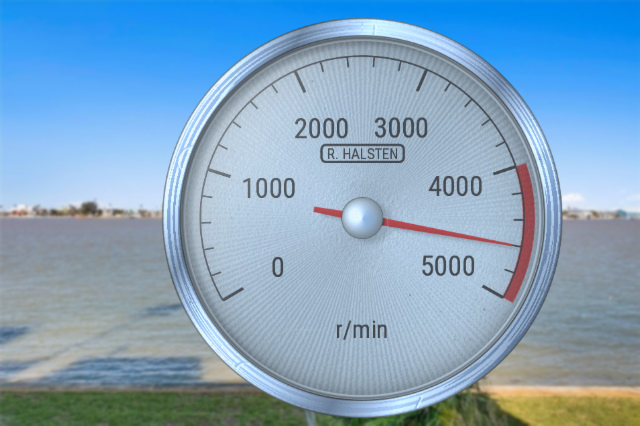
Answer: value=4600 unit=rpm
